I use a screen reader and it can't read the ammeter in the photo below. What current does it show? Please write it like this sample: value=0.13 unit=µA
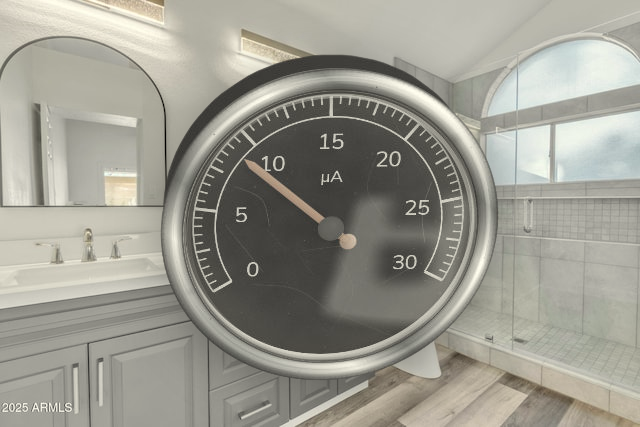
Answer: value=9 unit=µA
